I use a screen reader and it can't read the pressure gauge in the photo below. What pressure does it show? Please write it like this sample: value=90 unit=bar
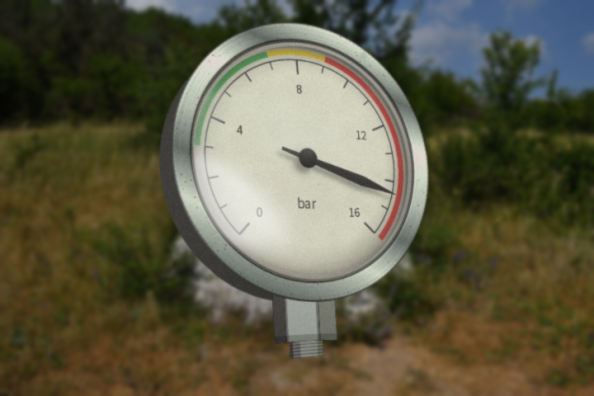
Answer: value=14.5 unit=bar
